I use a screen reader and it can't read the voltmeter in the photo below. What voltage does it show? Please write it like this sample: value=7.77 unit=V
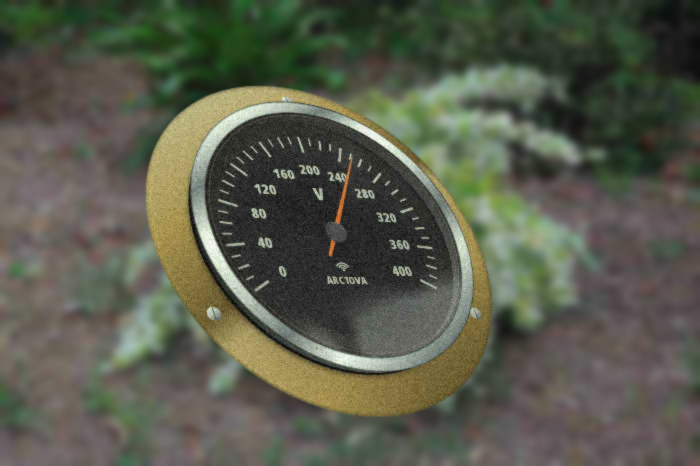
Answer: value=250 unit=V
